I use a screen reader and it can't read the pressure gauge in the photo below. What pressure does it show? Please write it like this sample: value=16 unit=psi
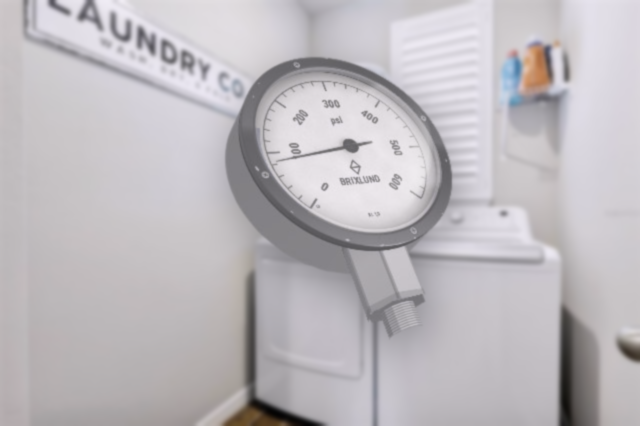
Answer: value=80 unit=psi
